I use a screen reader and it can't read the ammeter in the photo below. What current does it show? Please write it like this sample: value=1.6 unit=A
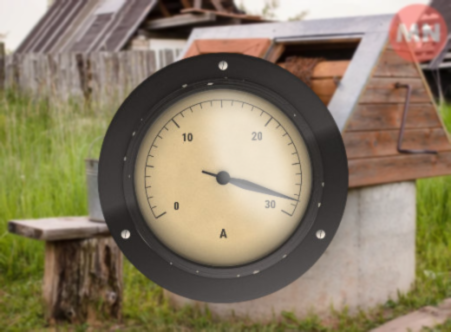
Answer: value=28.5 unit=A
